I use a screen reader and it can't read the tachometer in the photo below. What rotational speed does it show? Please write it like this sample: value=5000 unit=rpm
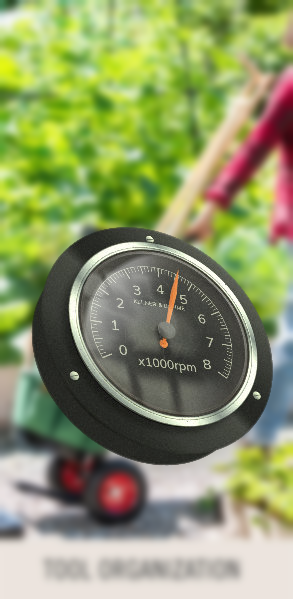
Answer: value=4500 unit=rpm
